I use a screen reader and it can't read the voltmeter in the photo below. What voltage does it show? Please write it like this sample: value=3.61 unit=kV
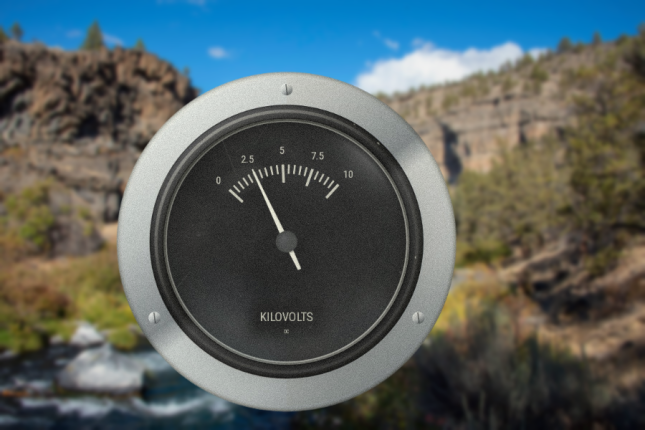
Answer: value=2.5 unit=kV
